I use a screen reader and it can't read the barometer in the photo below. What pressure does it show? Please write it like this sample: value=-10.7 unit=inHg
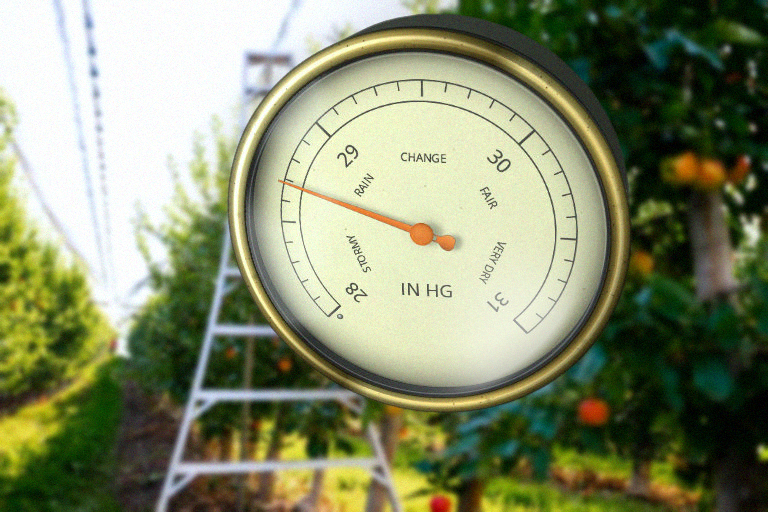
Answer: value=28.7 unit=inHg
